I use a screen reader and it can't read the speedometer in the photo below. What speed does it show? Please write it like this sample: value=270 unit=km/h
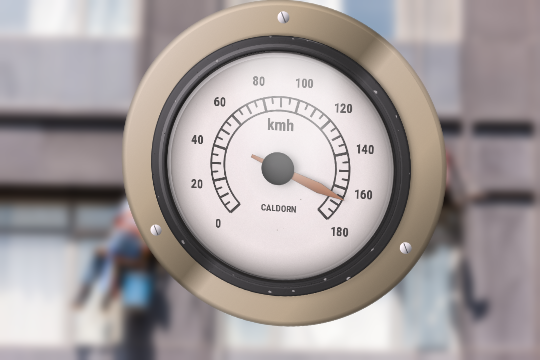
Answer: value=165 unit=km/h
